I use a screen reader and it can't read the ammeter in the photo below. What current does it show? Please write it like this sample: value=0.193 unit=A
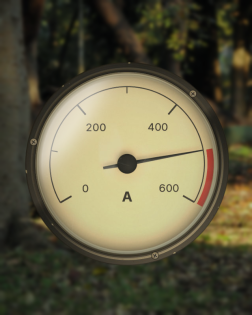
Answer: value=500 unit=A
